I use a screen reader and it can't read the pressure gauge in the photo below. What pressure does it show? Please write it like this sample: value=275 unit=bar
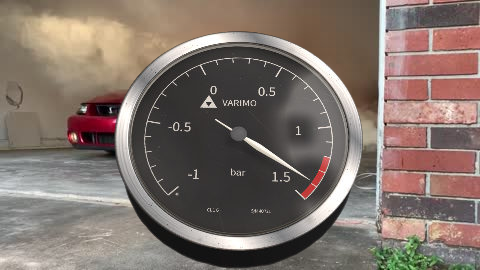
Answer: value=1.4 unit=bar
